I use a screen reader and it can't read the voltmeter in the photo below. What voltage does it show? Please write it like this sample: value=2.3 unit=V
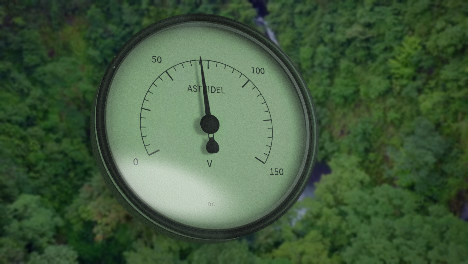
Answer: value=70 unit=V
